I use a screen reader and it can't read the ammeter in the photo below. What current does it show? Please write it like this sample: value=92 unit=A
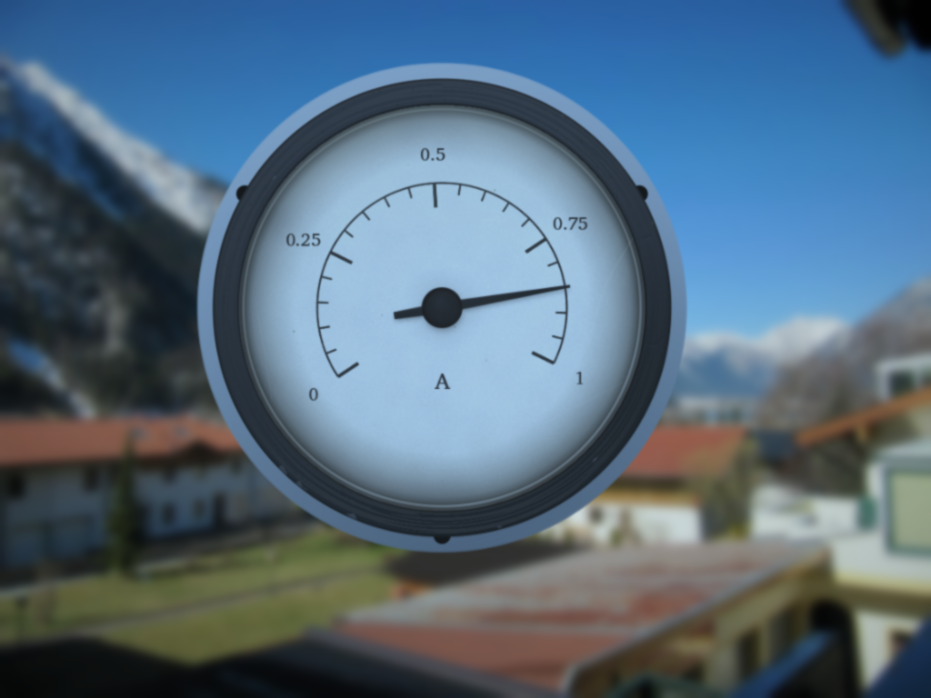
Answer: value=0.85 unit=A
